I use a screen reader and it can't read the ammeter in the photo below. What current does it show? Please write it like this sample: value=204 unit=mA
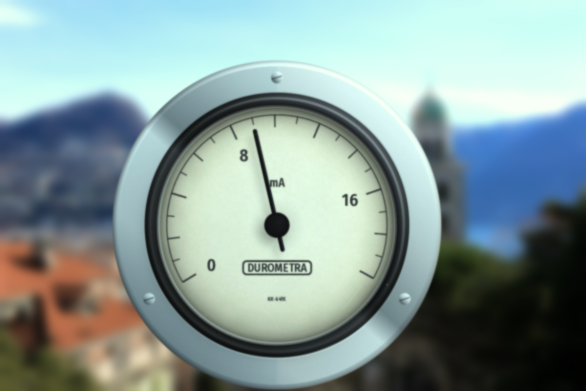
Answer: value=9 unit=mA
